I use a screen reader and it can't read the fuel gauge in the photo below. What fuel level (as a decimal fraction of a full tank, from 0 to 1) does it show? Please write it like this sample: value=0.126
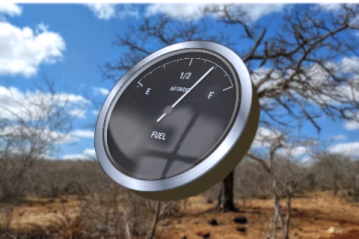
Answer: value=0.75
